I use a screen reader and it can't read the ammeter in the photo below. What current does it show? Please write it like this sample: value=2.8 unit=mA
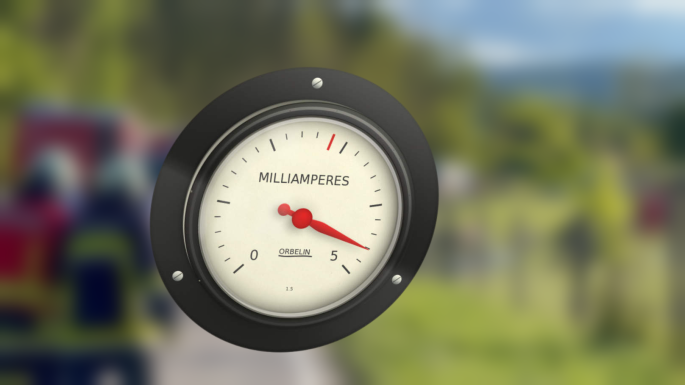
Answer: value=4.6 unit=mA
